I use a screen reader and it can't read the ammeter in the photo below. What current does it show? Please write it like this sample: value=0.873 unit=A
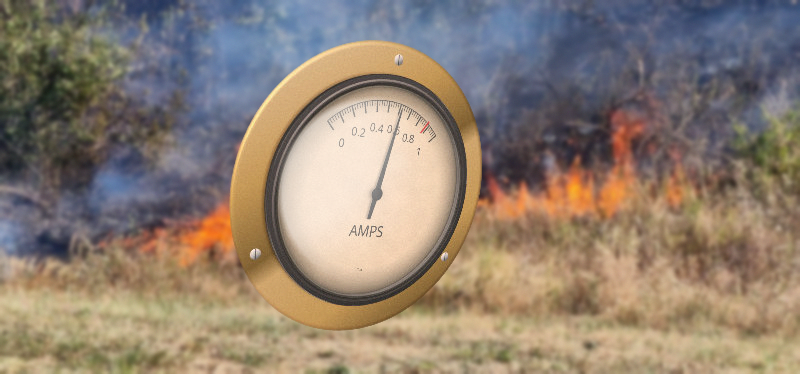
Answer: value=0.6 unit=A
